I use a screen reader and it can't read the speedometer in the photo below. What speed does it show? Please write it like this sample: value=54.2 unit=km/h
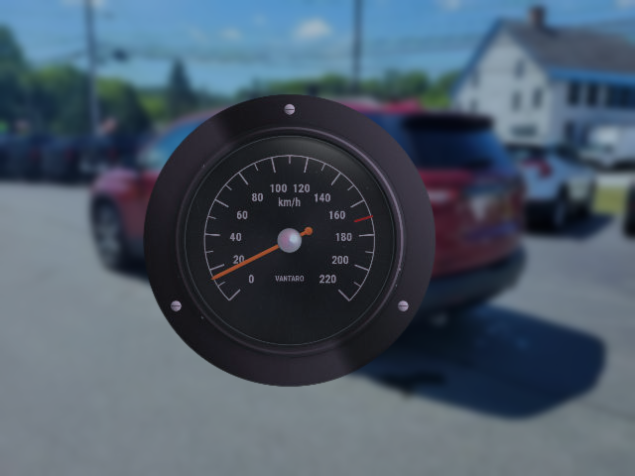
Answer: value=15 unit=km/h
